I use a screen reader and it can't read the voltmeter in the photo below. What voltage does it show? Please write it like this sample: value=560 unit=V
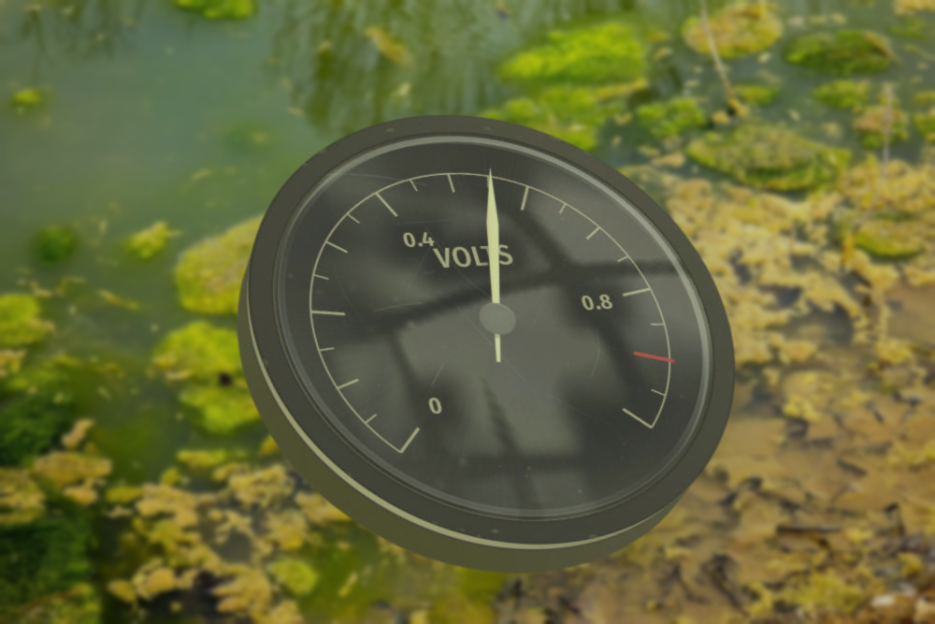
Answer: value=0.55 unit=V
